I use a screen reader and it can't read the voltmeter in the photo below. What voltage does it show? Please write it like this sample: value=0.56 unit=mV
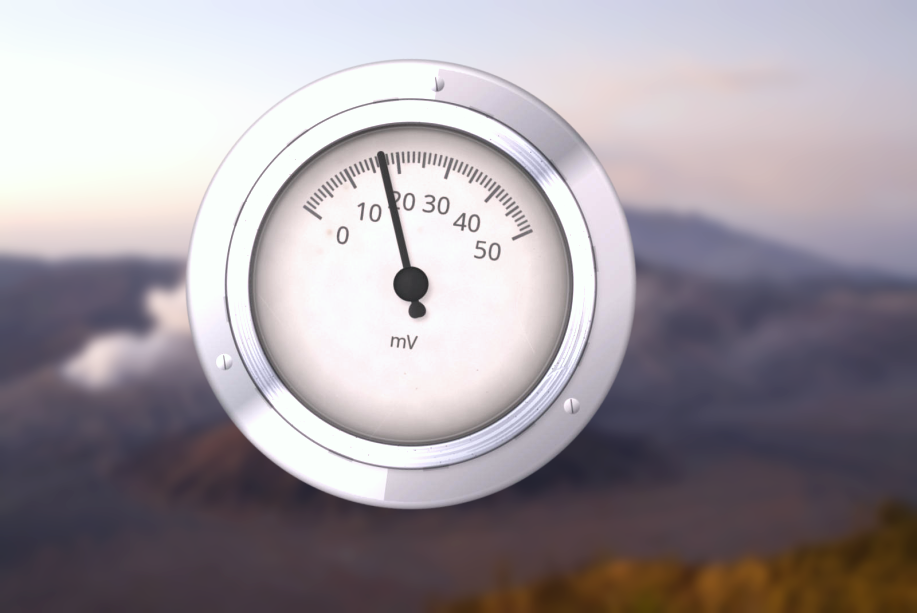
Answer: value=17 unit=mV
